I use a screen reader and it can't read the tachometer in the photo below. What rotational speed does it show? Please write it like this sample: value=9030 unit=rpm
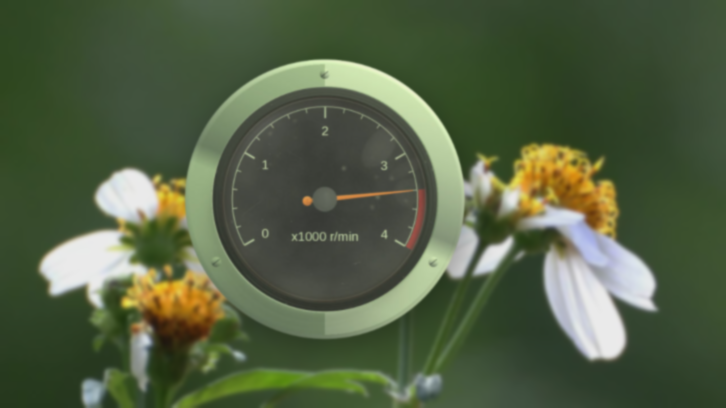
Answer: value=3400 unit=rpm
